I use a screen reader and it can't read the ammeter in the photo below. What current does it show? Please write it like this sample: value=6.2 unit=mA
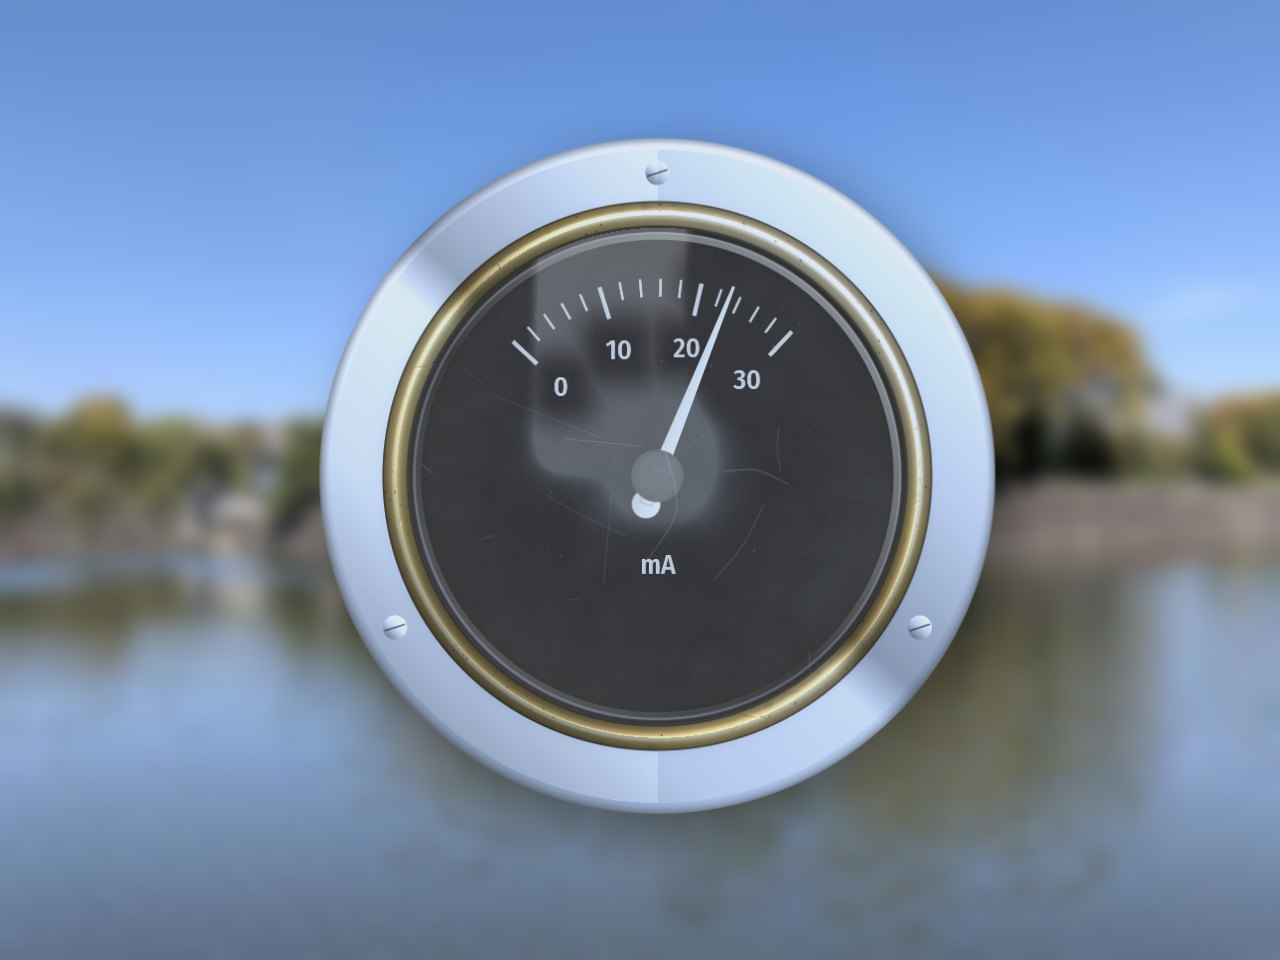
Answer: value=23 unit=mA
